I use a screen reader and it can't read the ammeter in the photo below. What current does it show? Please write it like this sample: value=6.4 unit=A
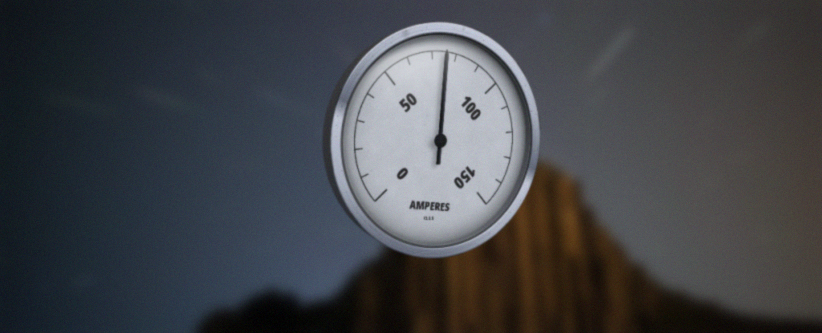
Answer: value=75 unit=A
